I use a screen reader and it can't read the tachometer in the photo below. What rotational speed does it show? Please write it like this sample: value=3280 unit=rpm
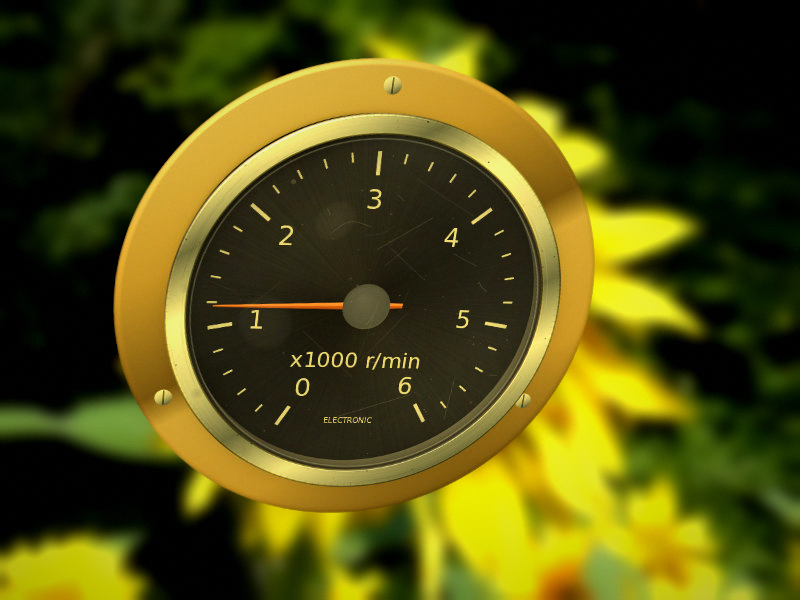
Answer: value=1200 unit=rpm
